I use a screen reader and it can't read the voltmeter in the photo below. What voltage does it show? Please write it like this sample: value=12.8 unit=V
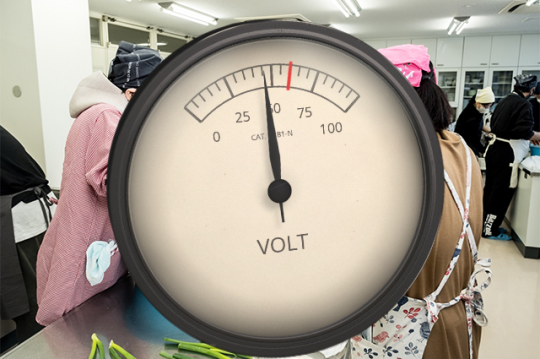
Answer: value=45 unit=V
